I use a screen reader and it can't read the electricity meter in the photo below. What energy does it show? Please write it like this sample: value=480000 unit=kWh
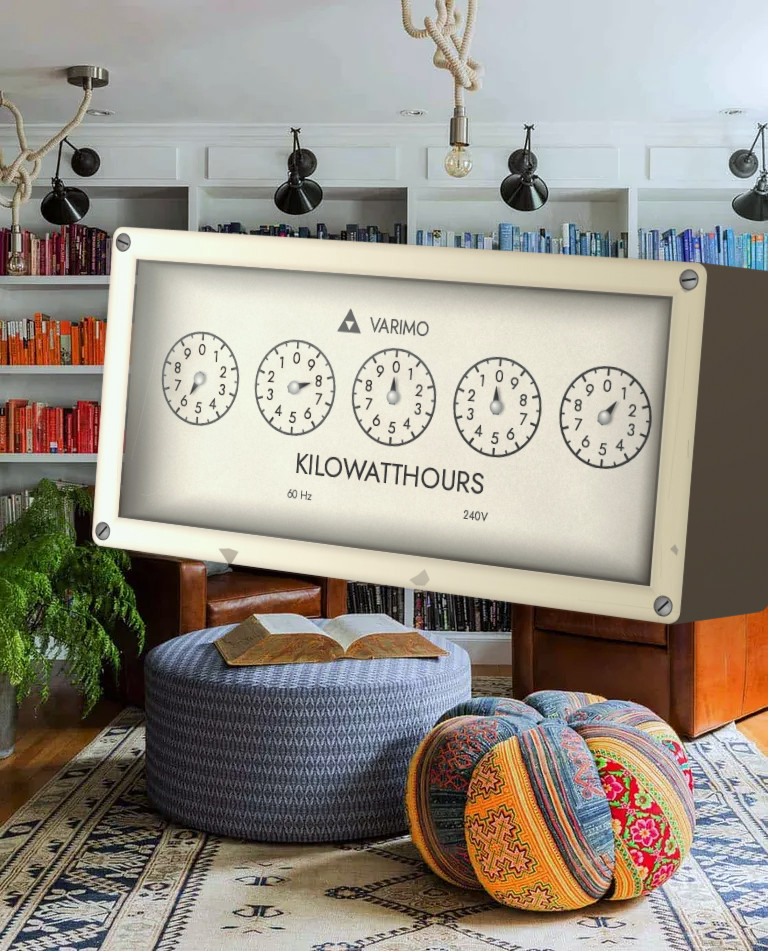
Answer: value=58001 unit=kWh
